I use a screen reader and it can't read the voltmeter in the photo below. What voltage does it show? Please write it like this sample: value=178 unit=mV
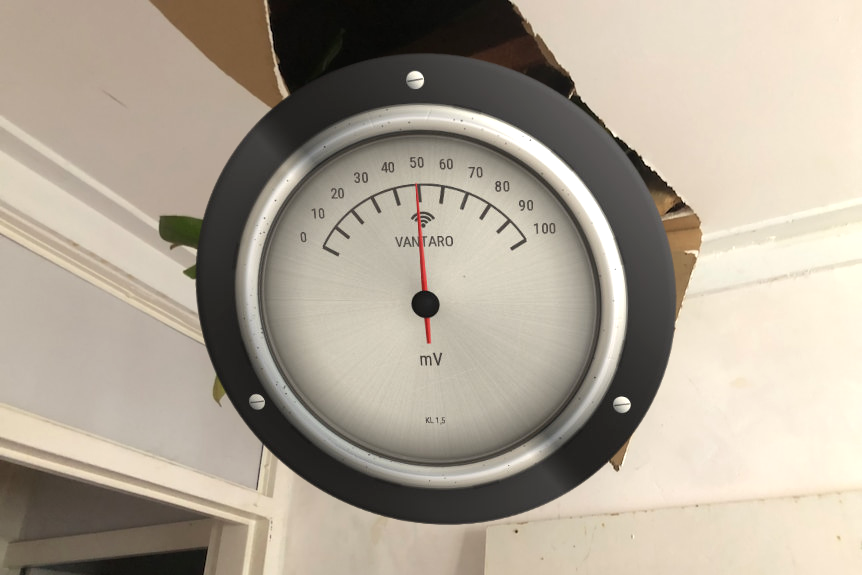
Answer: value=50 unit=mV
